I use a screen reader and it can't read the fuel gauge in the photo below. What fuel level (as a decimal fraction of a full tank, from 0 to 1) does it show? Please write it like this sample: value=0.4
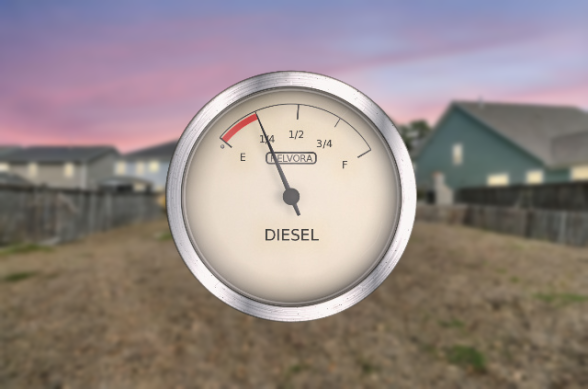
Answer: value=0.25
